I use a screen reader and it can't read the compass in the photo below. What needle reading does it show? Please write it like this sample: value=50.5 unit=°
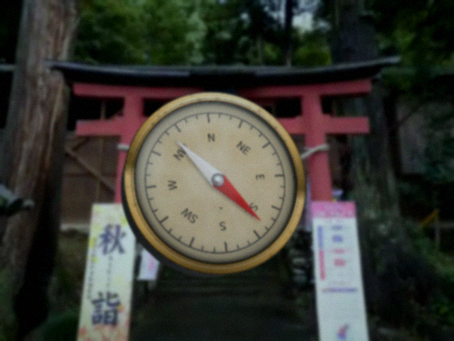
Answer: value=140 unit=°
